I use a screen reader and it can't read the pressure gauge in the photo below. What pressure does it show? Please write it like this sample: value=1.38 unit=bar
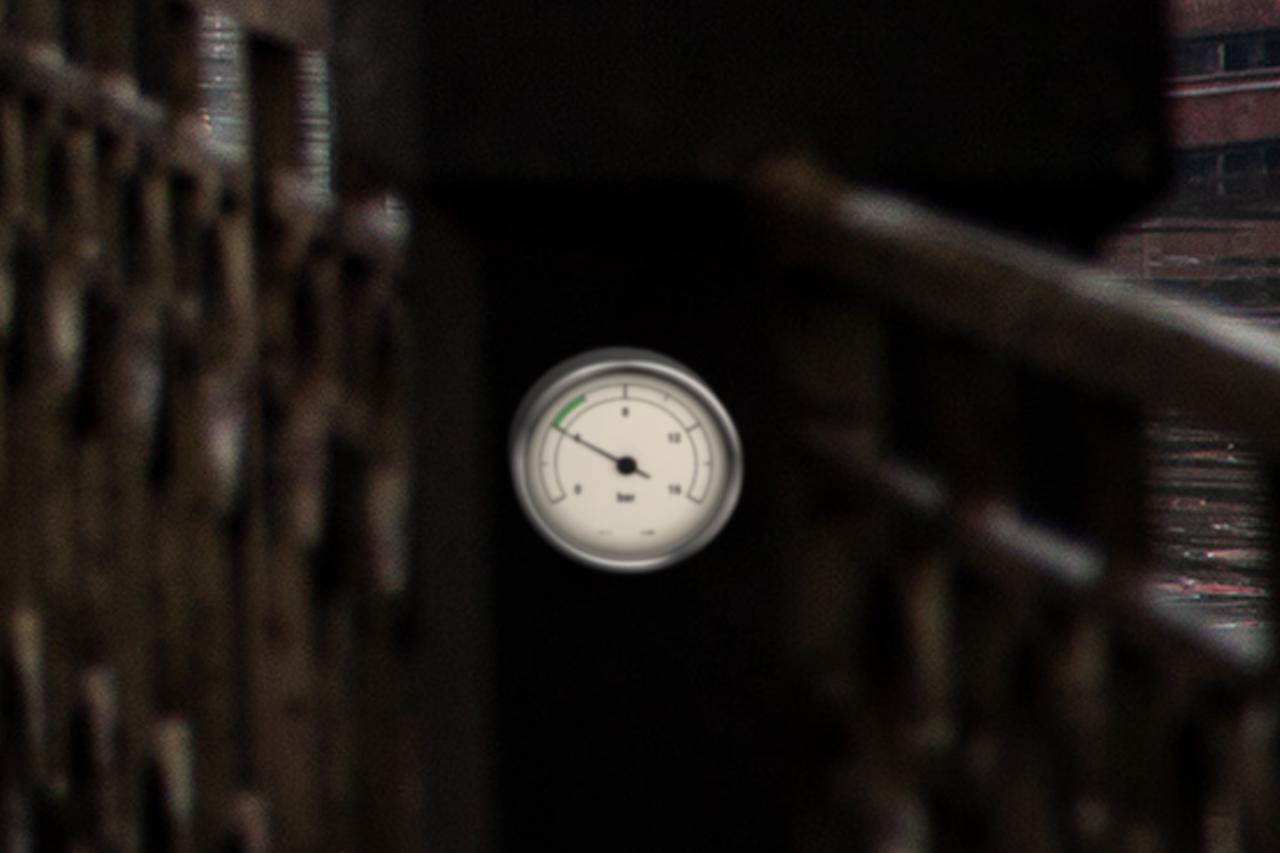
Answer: value=4 unit=bar
